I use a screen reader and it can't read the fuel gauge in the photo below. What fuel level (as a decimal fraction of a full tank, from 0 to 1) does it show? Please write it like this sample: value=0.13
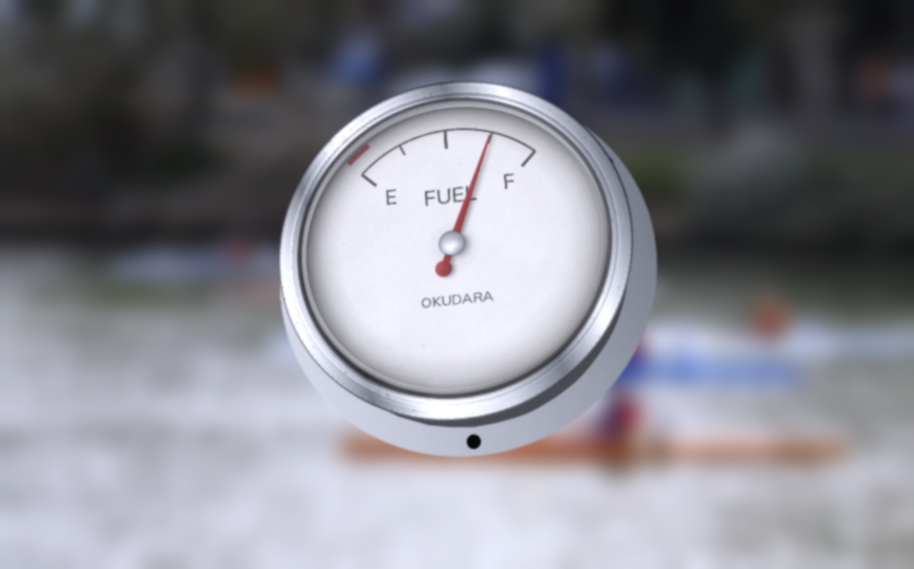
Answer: value=0.75
